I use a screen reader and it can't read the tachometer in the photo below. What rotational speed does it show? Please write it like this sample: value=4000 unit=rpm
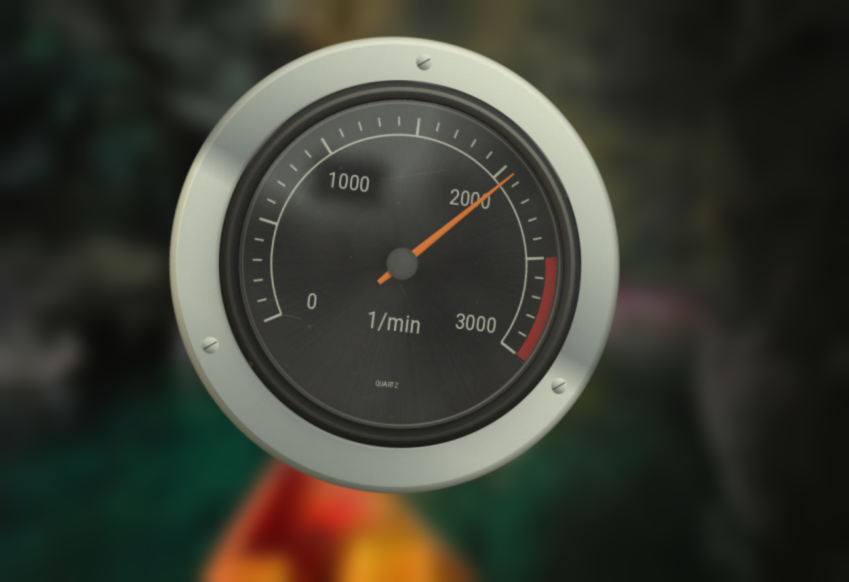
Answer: value=2050 unit=rpm
